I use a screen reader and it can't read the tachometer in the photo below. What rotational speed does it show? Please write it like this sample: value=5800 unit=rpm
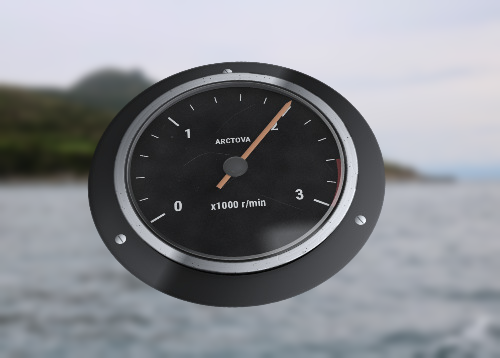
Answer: value=2000 unit=rpm
